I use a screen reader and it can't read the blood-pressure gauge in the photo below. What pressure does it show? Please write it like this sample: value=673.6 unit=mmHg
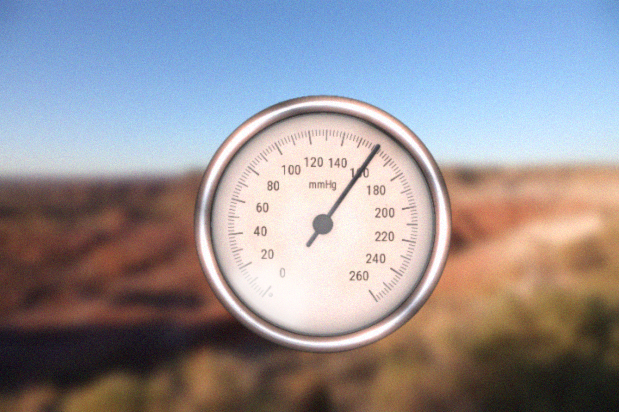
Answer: value=160 unit=mmHg
